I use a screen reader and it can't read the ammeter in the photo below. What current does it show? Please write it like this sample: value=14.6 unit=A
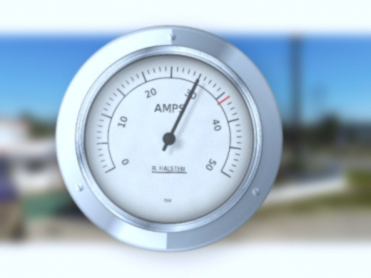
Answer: value=30 unit=A
